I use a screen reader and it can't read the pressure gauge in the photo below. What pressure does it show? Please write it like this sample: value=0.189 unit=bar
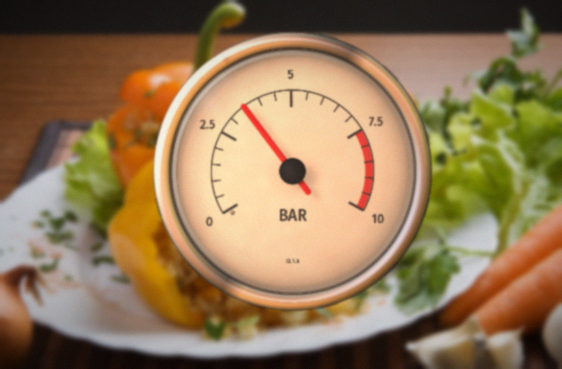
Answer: value=3.5 unit=bar
